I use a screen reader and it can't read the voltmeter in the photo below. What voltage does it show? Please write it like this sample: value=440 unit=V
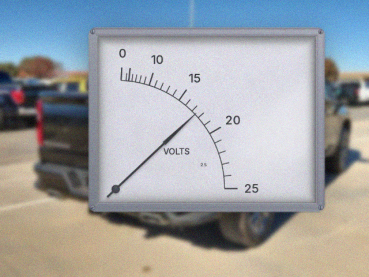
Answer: value=17.5 unit=V
